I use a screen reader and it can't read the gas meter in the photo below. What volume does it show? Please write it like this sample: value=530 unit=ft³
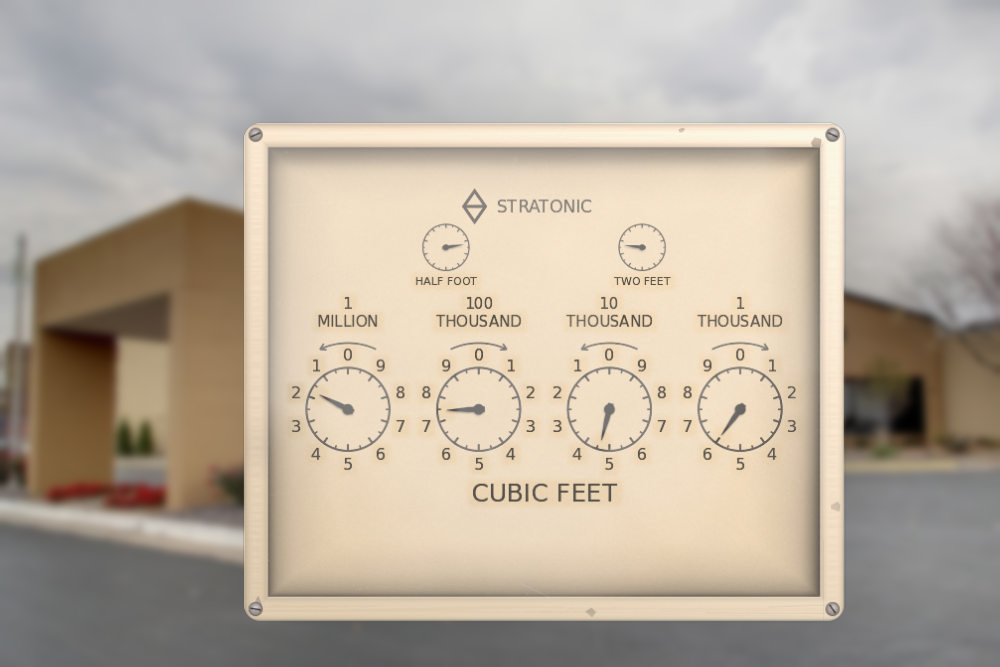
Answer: value=174600 unit=ft³
